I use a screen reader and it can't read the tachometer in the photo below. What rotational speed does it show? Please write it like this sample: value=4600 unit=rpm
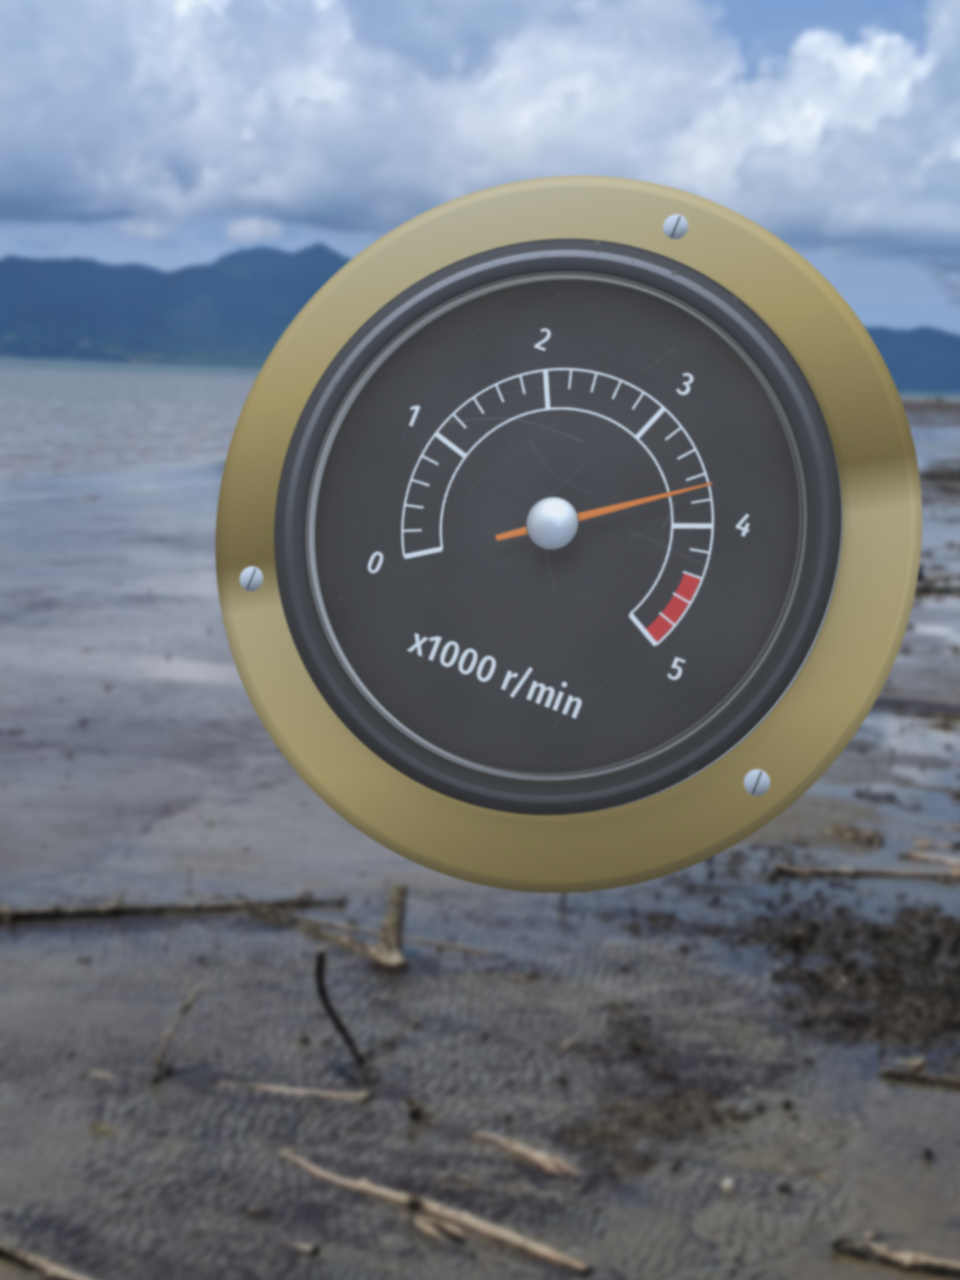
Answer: value=3700 unit=rpm
